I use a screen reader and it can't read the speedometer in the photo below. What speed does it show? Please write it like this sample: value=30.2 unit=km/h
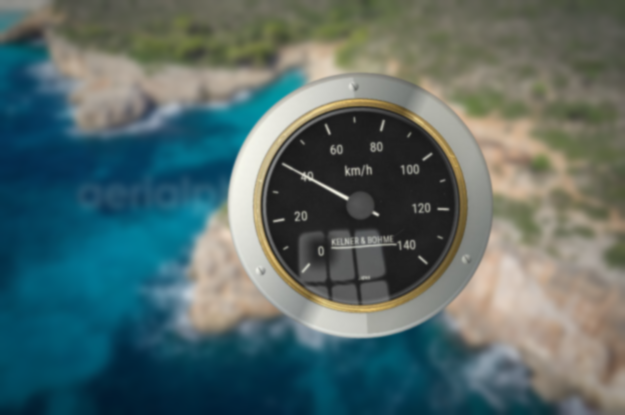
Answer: value=40 unit=km/h
